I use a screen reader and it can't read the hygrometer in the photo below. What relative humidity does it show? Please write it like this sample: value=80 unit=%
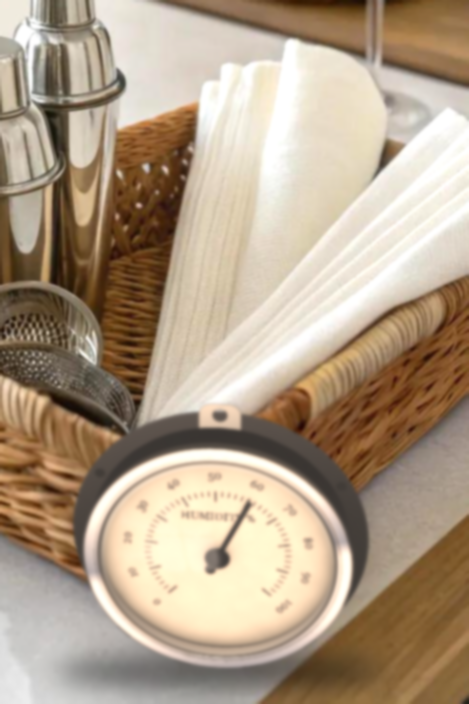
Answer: value=60 unit=%
